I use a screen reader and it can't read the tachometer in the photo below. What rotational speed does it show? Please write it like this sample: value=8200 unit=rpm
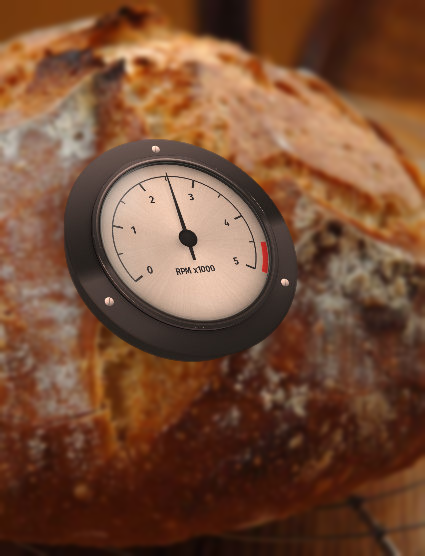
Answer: value=2500 unit=rpm
